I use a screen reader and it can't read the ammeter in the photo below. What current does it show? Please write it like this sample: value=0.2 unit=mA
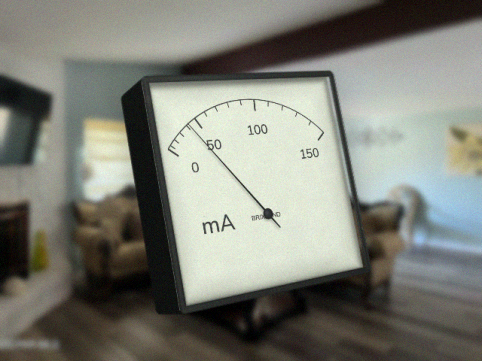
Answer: value=40 unit=mA
